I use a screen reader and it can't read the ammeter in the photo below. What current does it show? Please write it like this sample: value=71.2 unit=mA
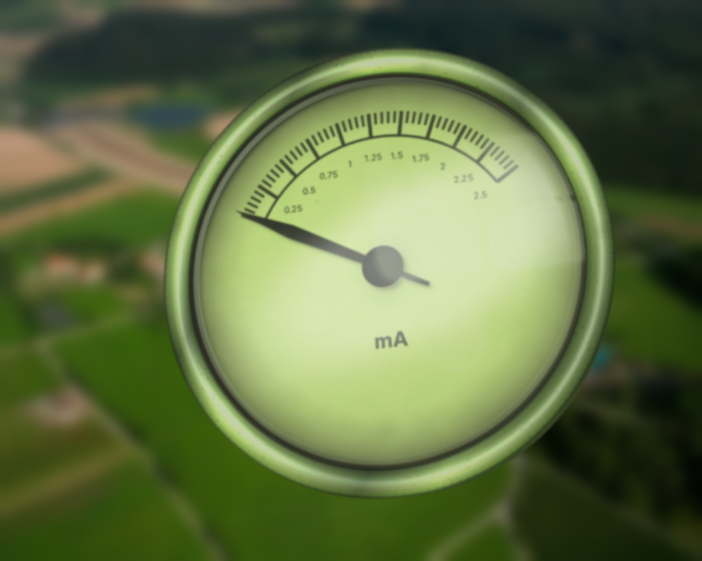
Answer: value=0 unit=mA
